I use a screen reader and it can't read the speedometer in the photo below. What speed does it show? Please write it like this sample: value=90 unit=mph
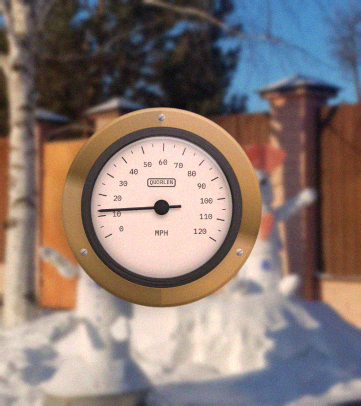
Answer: value=12.5 unit=mph
